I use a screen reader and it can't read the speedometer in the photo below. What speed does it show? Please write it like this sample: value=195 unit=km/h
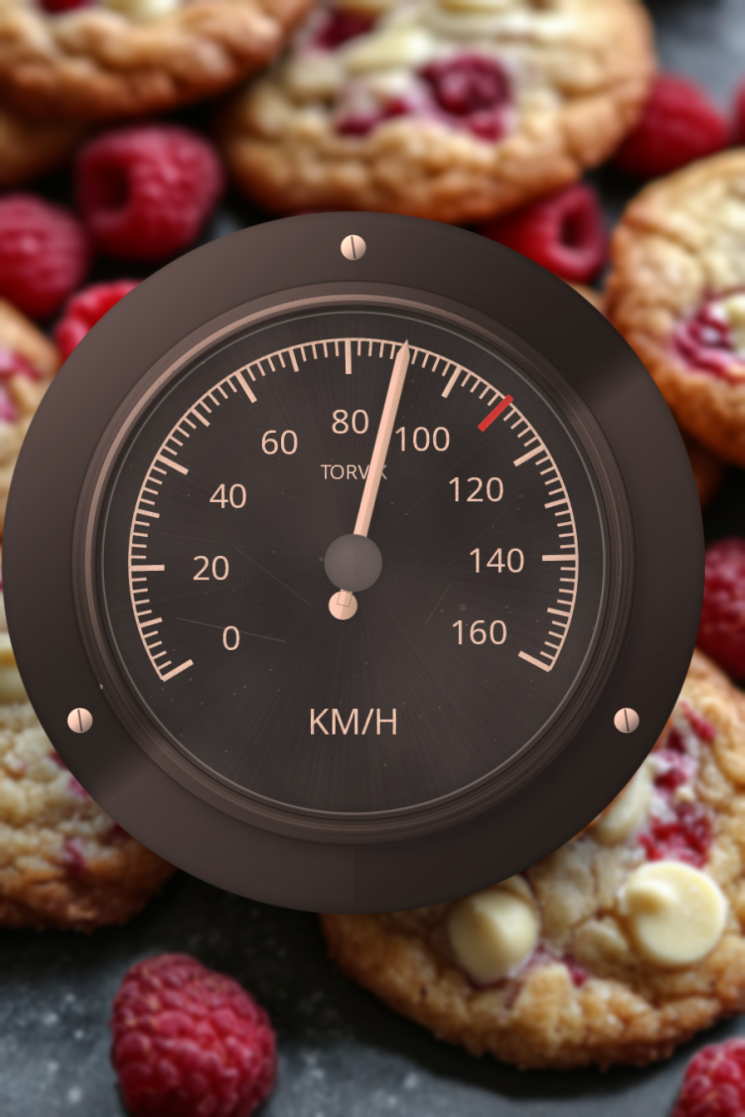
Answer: value=90 unit=km/h
